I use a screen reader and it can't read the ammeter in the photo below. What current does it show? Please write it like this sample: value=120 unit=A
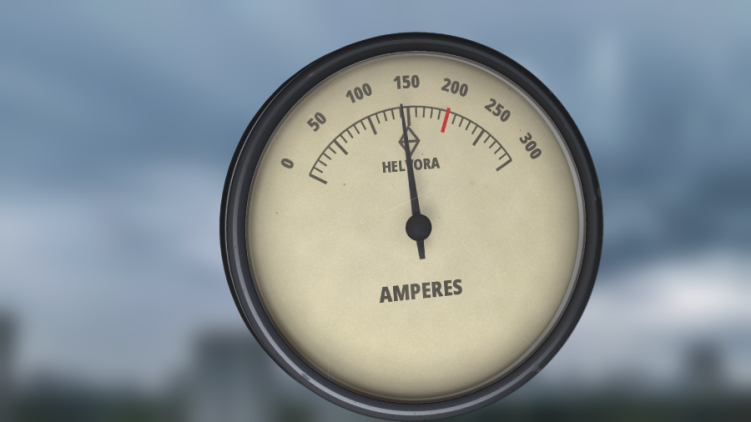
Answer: value=140 unit=A
